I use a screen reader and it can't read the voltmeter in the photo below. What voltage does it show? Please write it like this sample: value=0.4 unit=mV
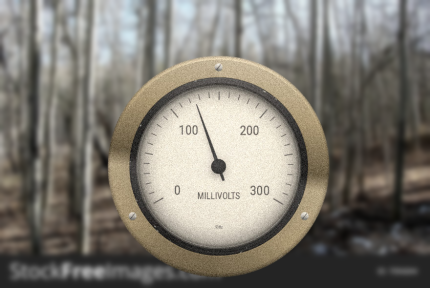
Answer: value=125 unit=mV
